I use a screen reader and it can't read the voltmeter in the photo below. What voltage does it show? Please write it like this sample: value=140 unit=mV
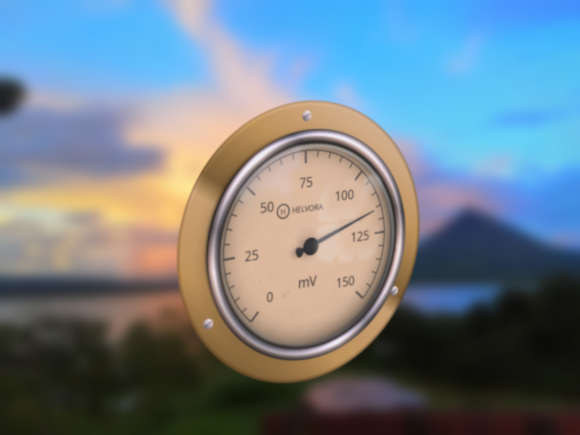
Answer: value=115 unit=mV
